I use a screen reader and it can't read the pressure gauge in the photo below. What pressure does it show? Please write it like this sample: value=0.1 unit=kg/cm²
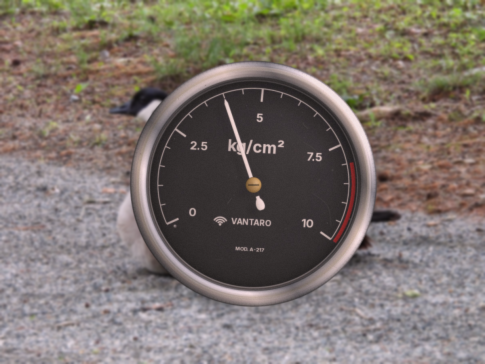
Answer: value=4 unit=kg/cm²
